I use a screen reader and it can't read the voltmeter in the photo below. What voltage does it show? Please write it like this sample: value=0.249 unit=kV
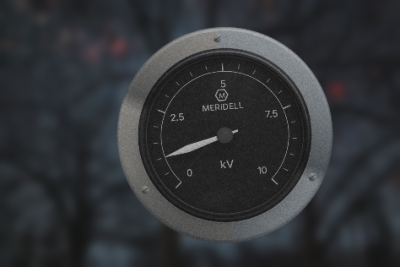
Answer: value=1 unit=kV
